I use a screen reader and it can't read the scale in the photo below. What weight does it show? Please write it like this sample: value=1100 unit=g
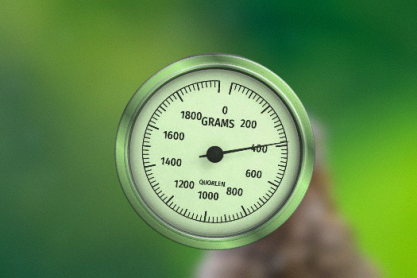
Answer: value=380 unit=g
